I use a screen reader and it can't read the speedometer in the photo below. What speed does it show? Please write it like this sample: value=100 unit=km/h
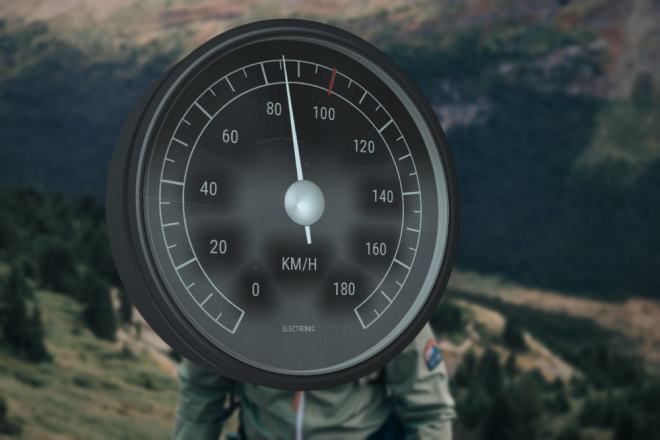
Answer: value=85 unit=km/h
